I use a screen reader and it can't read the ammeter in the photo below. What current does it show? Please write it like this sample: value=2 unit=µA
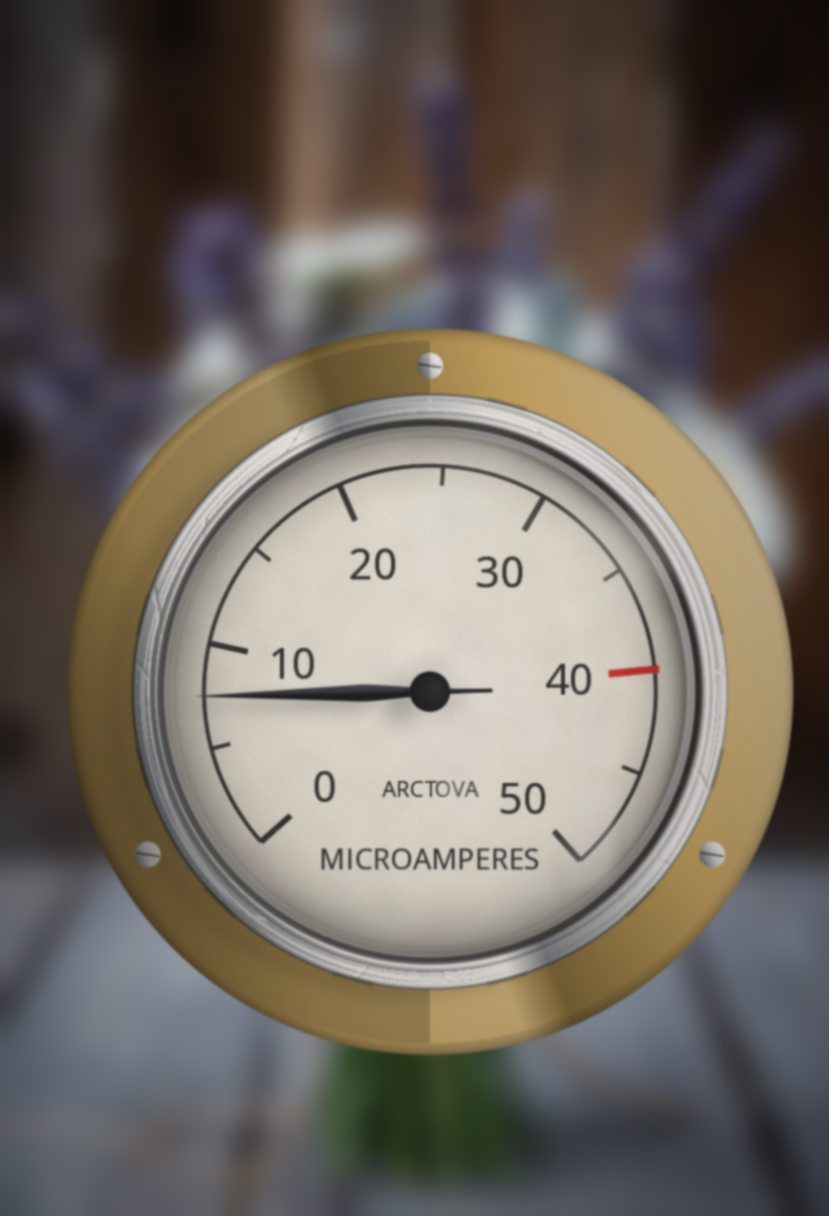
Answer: value=7.5 unit=µA
